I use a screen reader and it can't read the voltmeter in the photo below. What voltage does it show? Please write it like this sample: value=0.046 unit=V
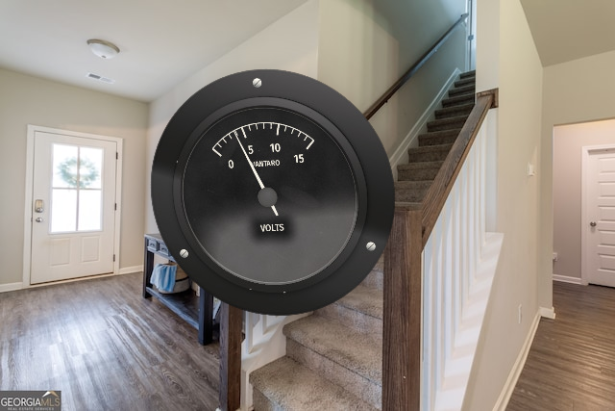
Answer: value=4 unit=V
